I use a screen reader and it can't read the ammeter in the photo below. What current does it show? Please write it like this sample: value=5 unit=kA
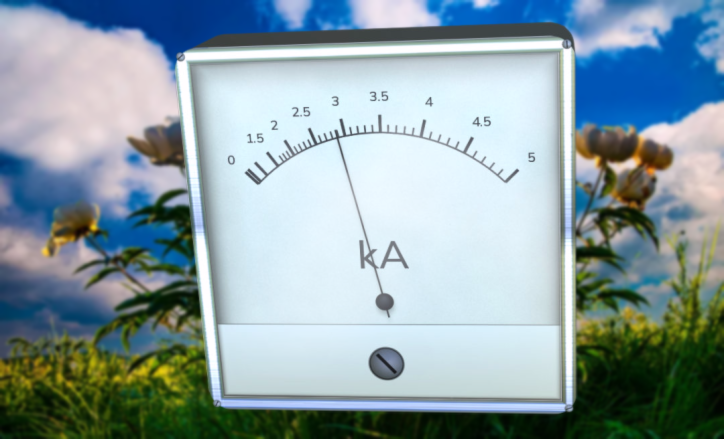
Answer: value=2.9 unit=kA
